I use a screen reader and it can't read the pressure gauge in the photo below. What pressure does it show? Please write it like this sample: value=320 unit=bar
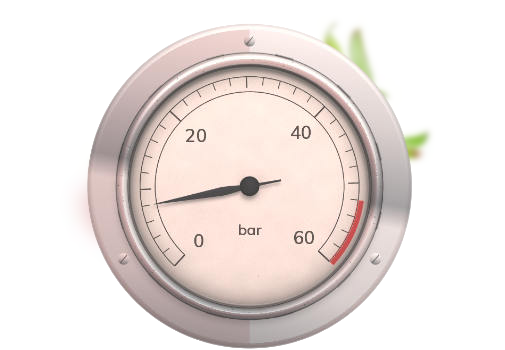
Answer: value=8 unit=bar
